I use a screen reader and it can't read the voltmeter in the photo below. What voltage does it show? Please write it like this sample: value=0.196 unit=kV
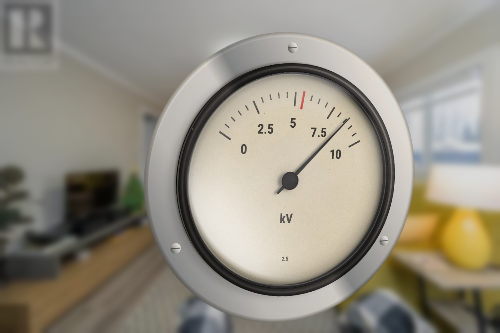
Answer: value=8.5 unit=kV
